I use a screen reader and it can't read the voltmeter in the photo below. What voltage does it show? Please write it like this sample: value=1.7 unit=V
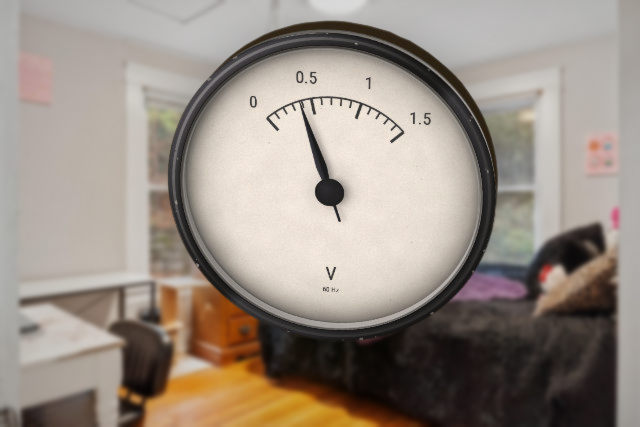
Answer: value=0.4 unit=V
